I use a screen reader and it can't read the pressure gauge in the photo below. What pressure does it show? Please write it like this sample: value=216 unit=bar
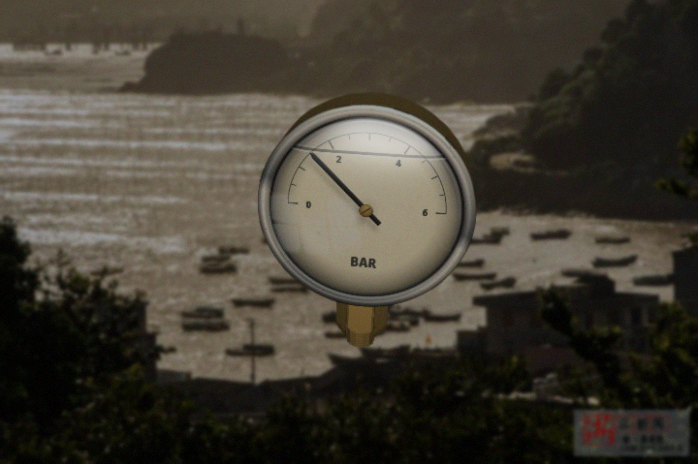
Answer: value=1.5 unit=bar
